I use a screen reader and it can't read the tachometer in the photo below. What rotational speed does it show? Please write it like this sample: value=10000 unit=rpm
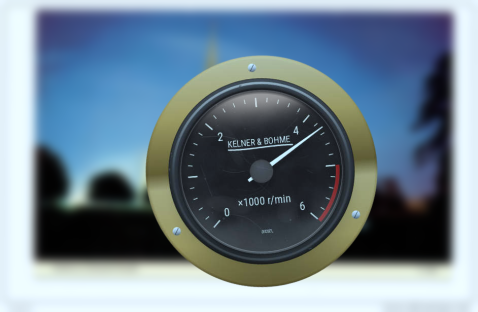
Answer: value=4300 unit=rpm
